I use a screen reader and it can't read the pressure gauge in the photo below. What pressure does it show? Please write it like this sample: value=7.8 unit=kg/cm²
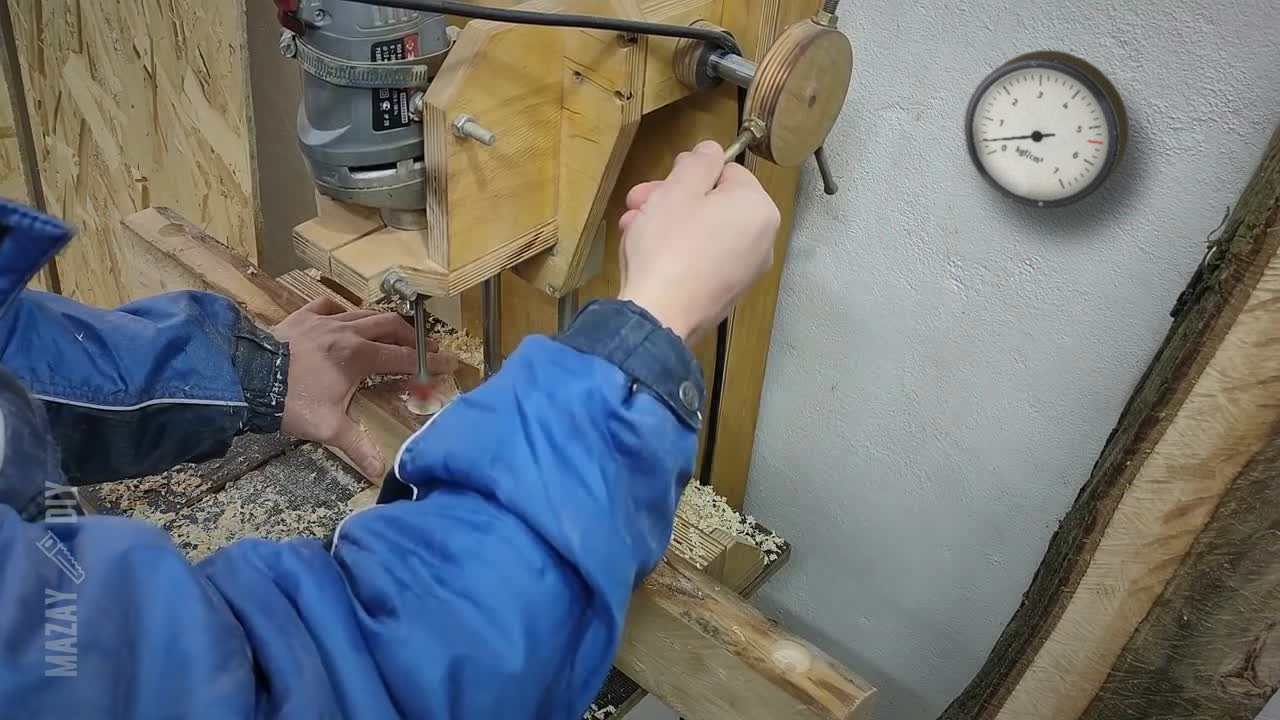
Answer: value=0.4 unit=kg/cm²
